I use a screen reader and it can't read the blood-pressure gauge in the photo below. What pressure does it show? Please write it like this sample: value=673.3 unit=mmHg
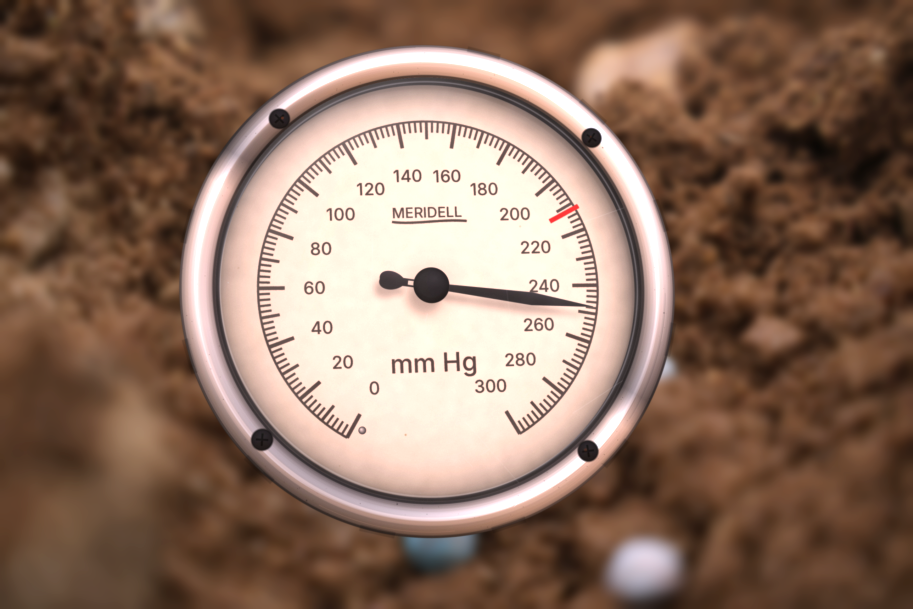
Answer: value=248 unit=mmHg
